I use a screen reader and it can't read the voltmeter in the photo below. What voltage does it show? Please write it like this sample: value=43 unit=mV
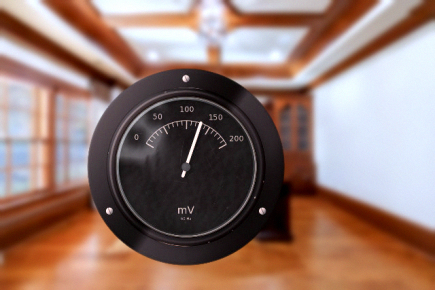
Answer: value=130 unit=mV
